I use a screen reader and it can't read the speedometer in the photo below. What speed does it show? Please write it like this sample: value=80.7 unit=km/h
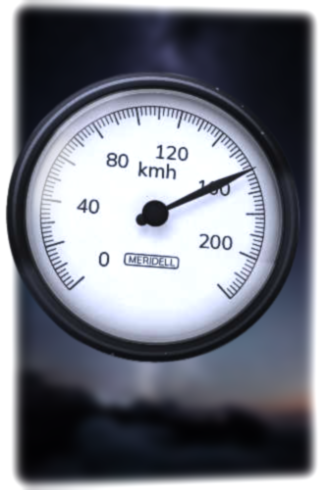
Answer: value=160 unit=km/h
